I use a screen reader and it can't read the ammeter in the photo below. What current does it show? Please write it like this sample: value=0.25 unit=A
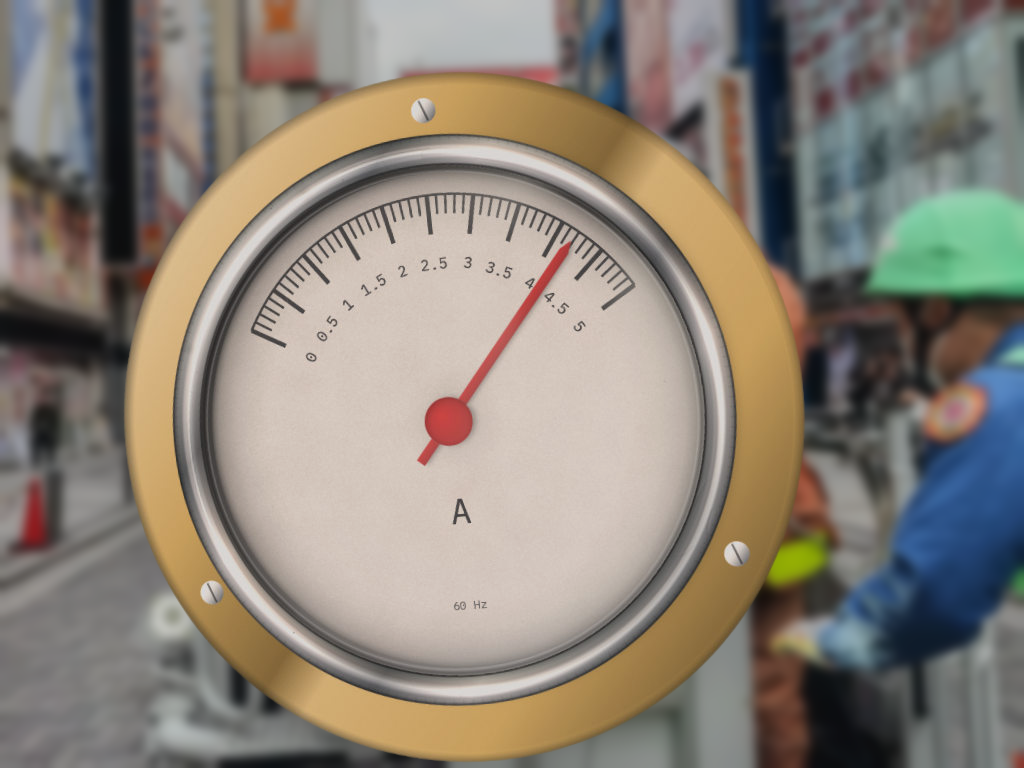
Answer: value=4.2 unit=A
